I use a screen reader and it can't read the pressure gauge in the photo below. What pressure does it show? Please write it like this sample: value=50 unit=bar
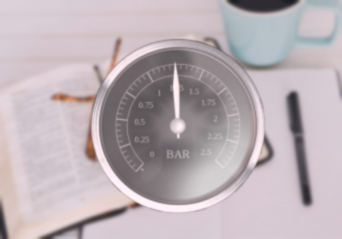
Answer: value=1.25 unit=bar
